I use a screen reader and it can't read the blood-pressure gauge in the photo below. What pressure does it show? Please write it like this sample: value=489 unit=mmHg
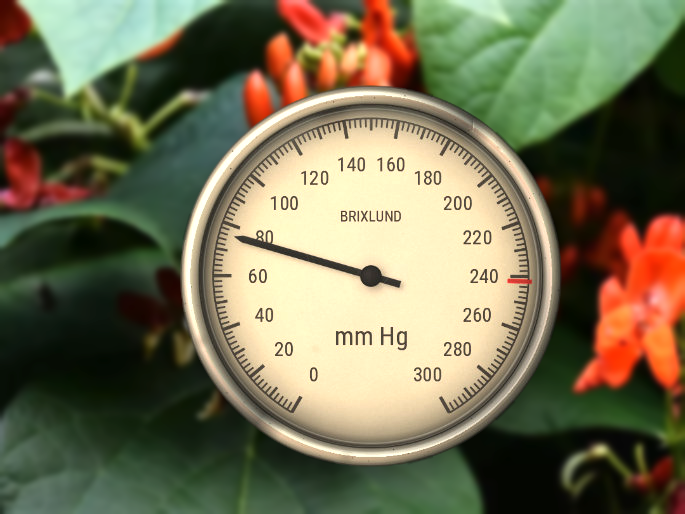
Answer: value=76 unit=mmHg
